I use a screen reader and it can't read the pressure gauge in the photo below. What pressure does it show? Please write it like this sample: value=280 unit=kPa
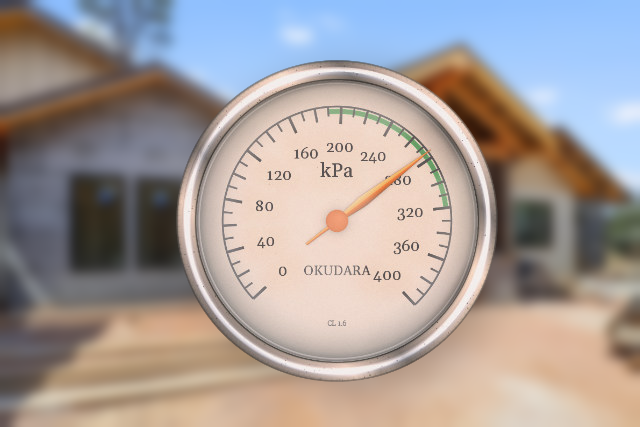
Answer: value=275 unit=kPa
